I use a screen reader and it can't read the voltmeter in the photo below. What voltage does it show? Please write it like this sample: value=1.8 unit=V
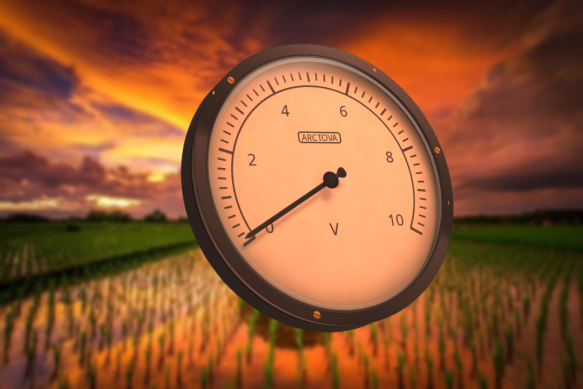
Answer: value=0.1 unit=V
